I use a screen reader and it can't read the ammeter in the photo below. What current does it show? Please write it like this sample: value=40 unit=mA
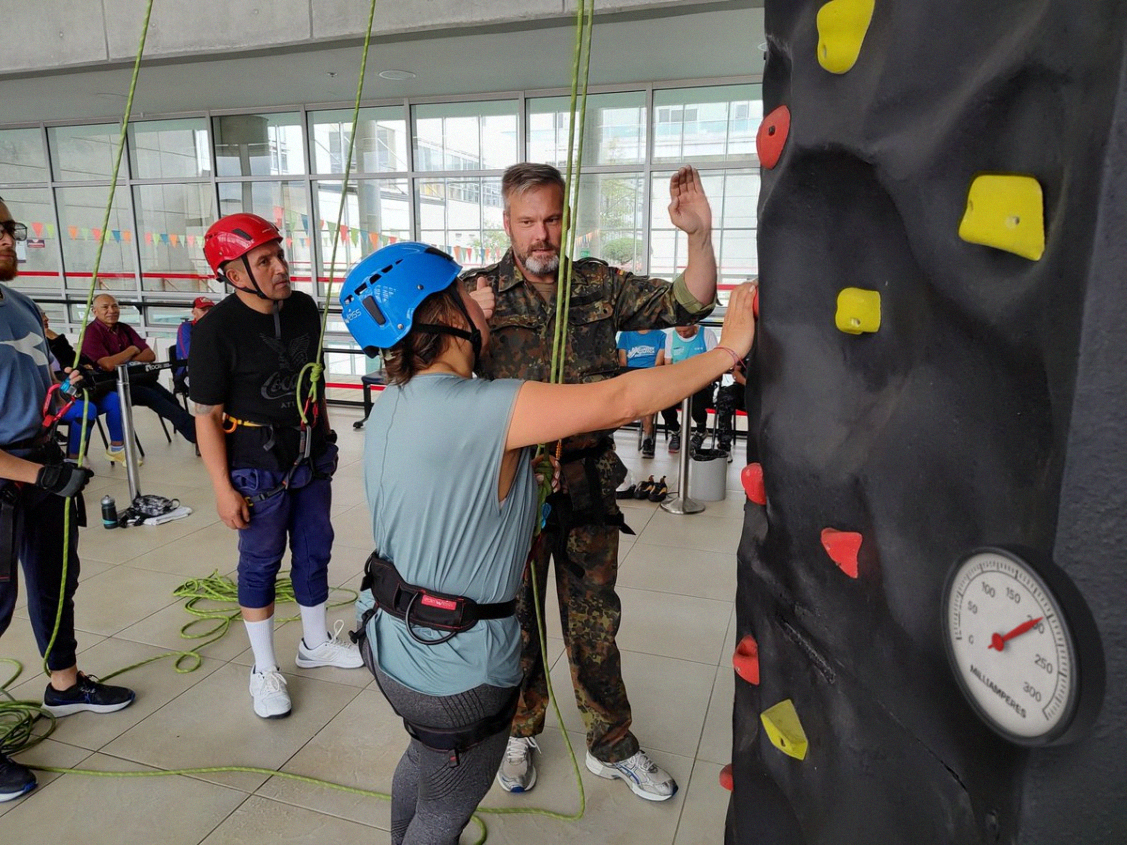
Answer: value=200 unit=mA
